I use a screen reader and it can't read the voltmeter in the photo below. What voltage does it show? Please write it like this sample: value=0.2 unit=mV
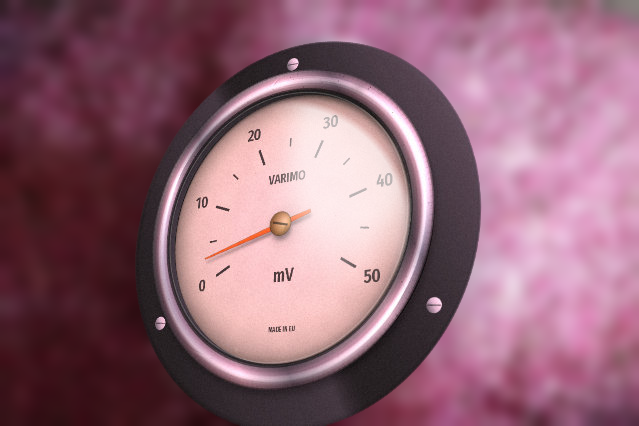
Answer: value=2.5 unit=mV
